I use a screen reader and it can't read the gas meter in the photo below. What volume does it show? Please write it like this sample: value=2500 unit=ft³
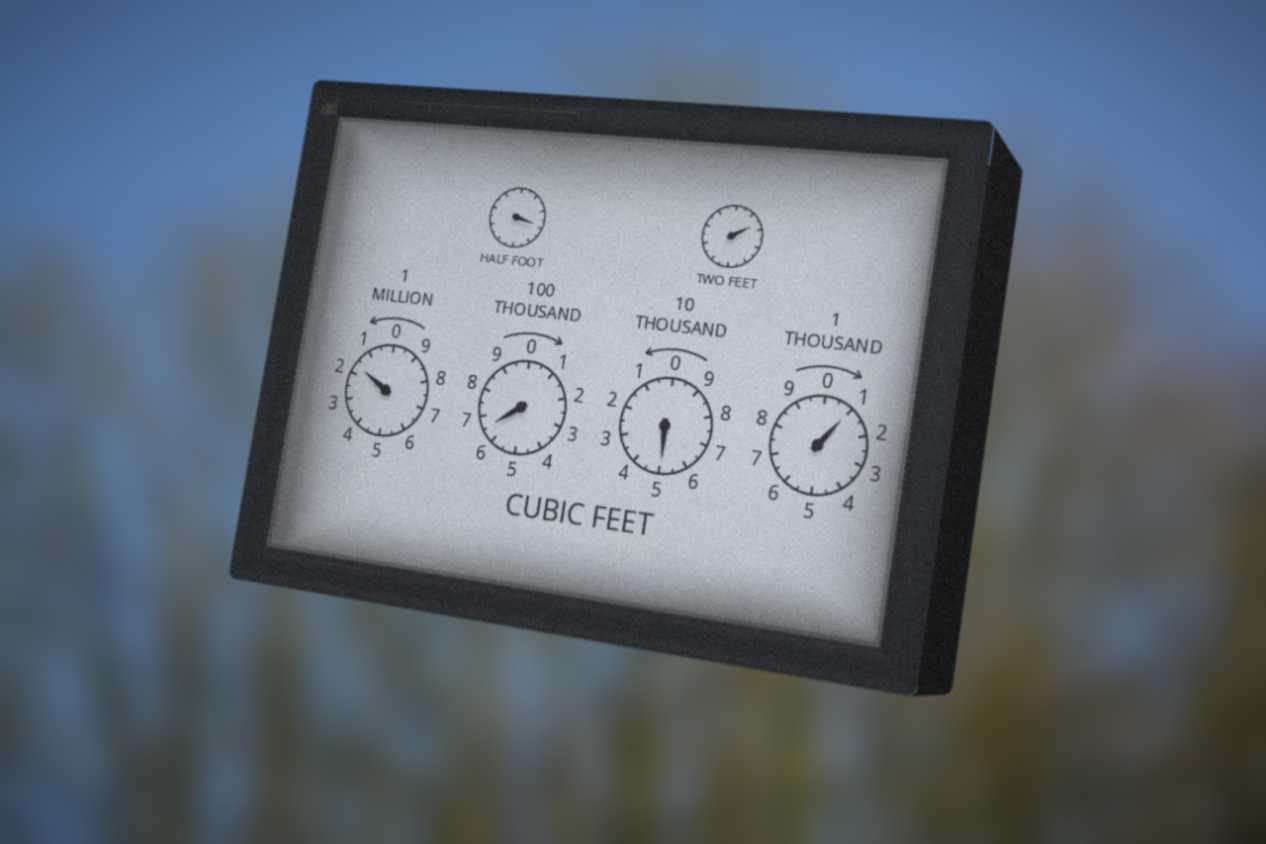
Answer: value=165100 unit=ft³
